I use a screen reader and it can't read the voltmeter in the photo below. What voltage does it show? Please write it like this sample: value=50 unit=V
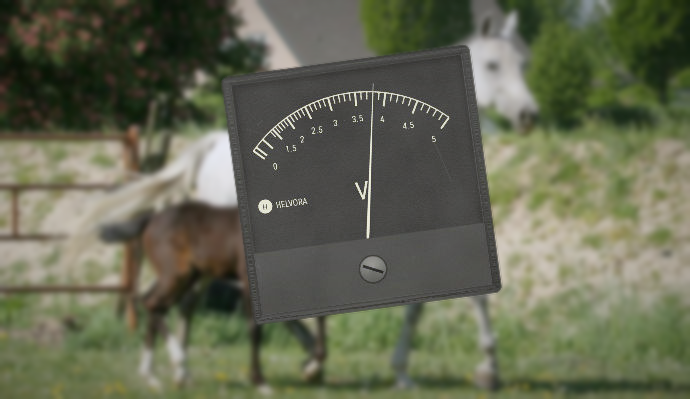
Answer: value=3.8 unit=V
